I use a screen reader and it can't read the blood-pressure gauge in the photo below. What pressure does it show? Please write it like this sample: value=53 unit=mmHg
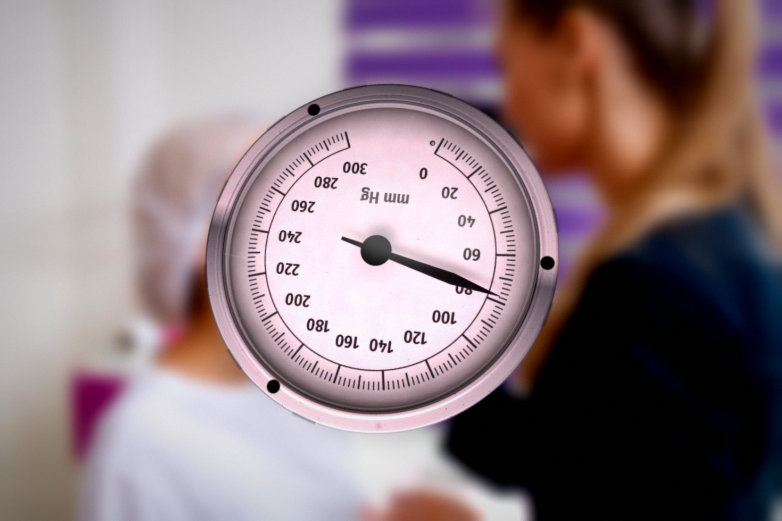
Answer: value=78 unit=mmHg
